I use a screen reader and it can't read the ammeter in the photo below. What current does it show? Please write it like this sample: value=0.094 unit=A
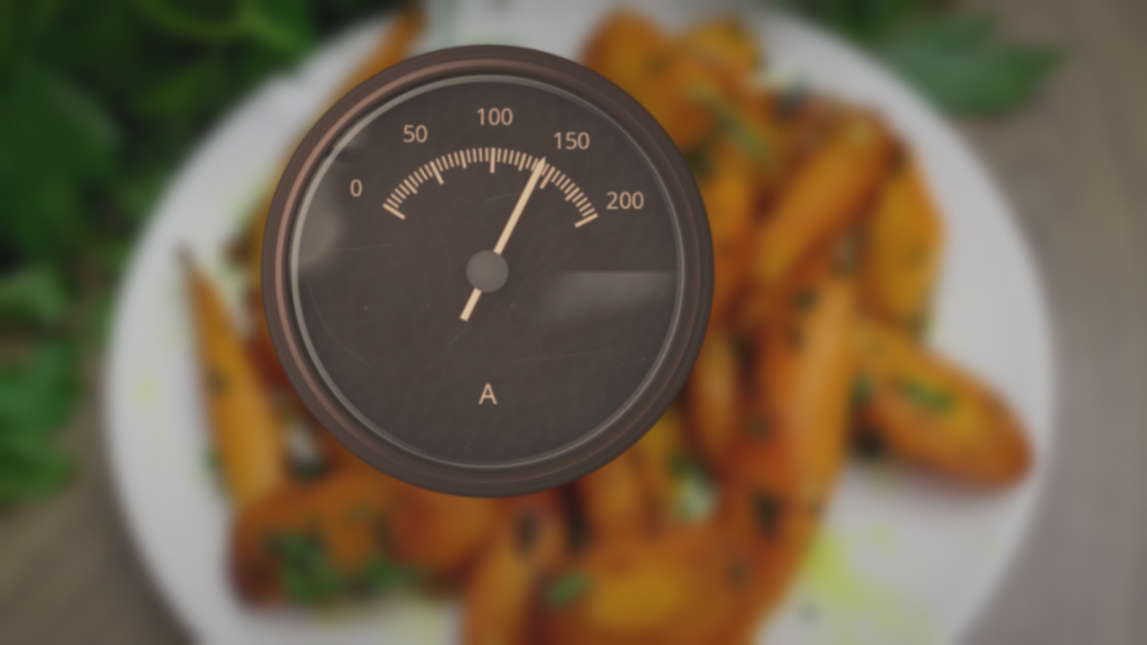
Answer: value=140 unit=A
